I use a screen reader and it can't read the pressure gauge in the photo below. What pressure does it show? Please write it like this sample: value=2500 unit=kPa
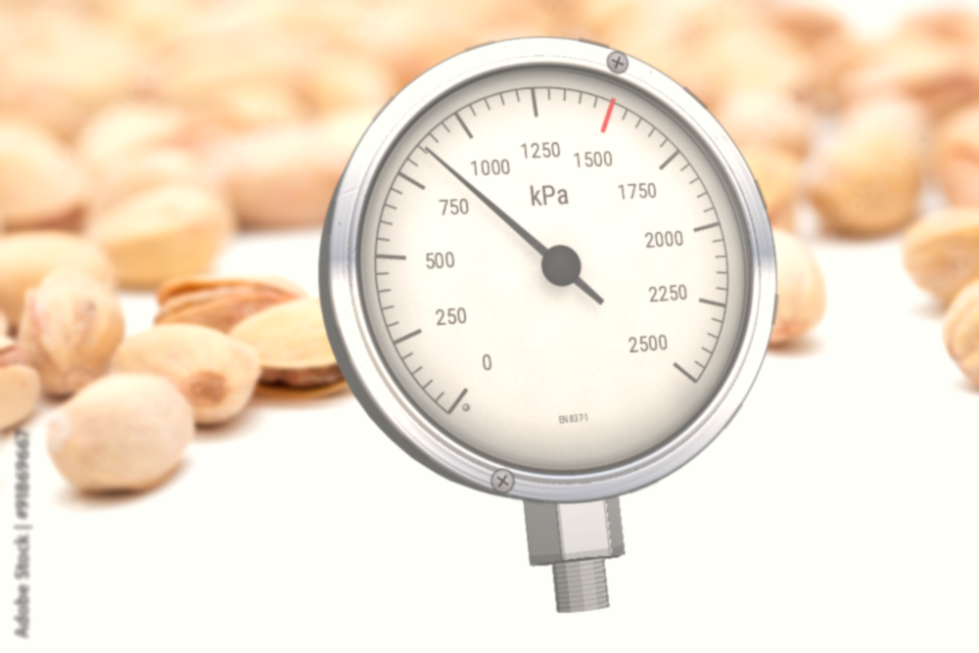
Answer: value=850 unit=kPa
